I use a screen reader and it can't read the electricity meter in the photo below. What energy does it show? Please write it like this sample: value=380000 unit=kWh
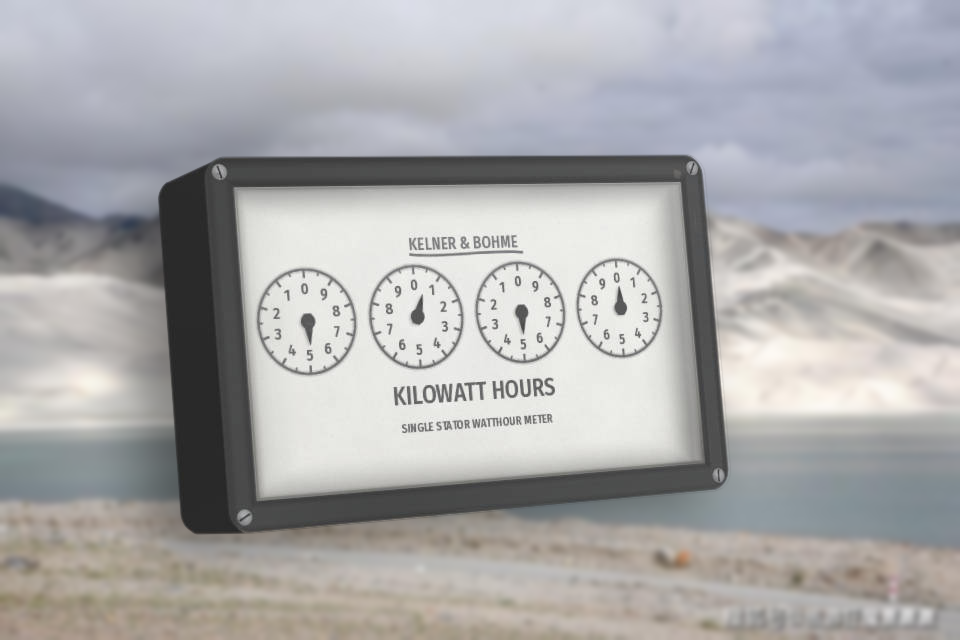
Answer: value=5050 unit=kWh
